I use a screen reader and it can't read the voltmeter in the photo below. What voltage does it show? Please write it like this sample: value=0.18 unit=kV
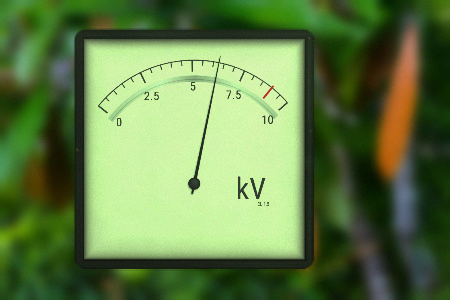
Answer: value=6.25 unit=kV
